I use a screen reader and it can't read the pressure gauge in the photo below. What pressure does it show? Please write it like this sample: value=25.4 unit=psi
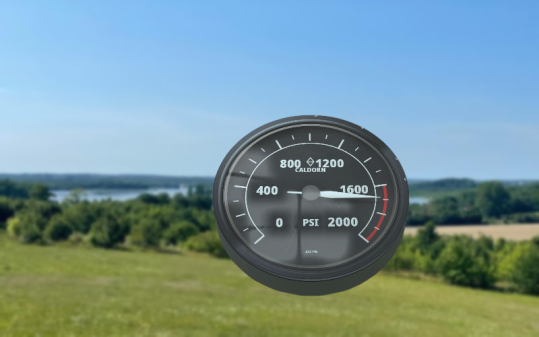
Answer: value=1700 unit=psi
